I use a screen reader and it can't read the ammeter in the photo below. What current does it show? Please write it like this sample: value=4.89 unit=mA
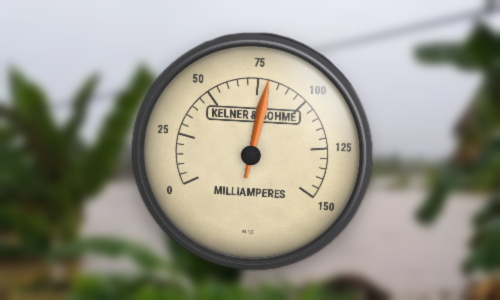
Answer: value=80 unit=mA
